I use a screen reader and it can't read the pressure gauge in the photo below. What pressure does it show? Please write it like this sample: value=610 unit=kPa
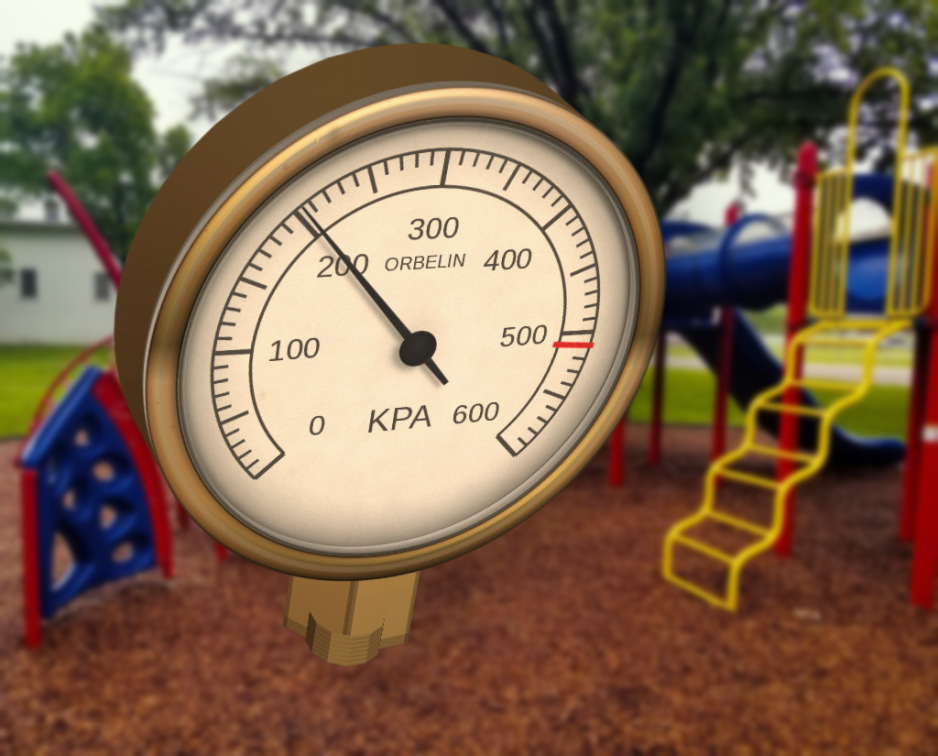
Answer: value=205 unit=kPa
